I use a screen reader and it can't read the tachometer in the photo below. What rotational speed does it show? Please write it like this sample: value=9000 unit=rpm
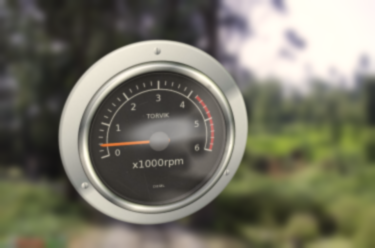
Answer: value=400 unit=rpm
